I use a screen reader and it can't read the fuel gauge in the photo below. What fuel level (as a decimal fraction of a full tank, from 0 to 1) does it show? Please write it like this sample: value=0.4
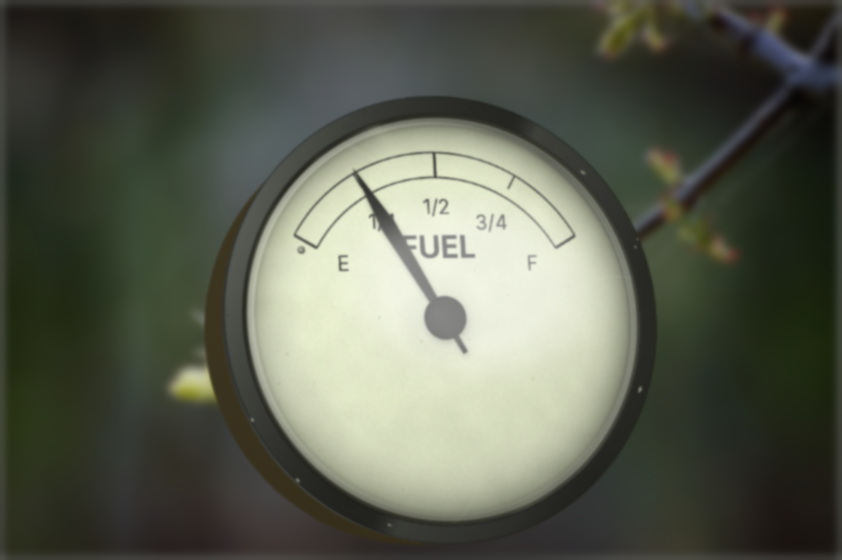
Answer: value=0.25
